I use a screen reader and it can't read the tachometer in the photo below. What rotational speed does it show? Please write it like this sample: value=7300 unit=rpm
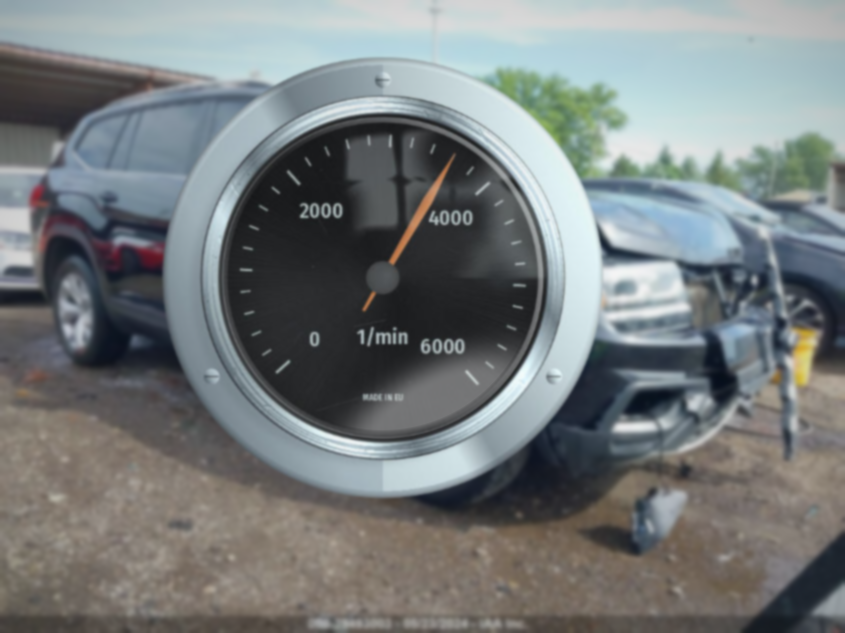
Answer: value=3600 unit=rpm
